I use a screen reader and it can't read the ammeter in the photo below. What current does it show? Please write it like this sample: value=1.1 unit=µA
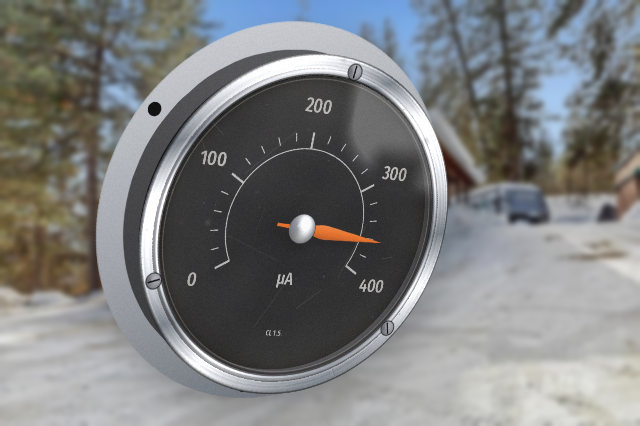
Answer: value=360 unit=µA
